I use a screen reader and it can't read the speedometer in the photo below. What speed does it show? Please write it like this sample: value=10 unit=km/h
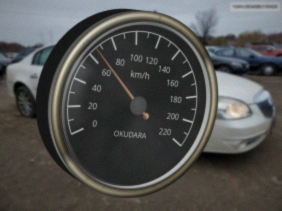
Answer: value=65 unit=km/h
